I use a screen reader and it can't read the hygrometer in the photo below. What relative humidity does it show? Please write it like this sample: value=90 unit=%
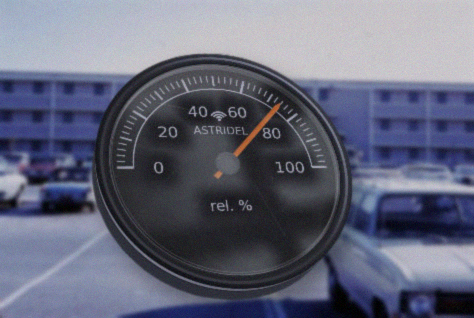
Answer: value=74 unit=%
